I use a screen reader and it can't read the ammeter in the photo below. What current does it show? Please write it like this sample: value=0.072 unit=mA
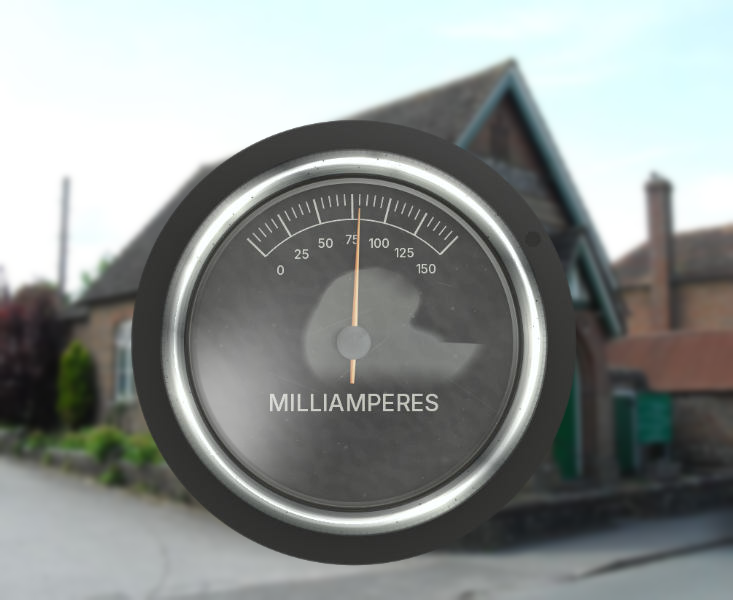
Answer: value=80 unit=mA
